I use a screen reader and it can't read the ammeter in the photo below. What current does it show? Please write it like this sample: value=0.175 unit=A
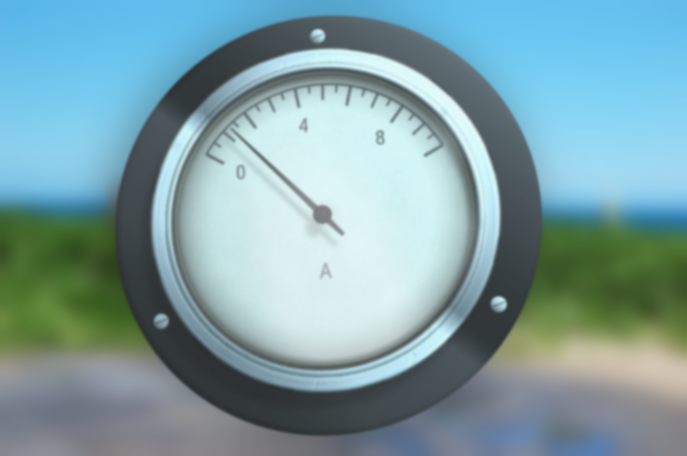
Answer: value=1.25 unit=A
